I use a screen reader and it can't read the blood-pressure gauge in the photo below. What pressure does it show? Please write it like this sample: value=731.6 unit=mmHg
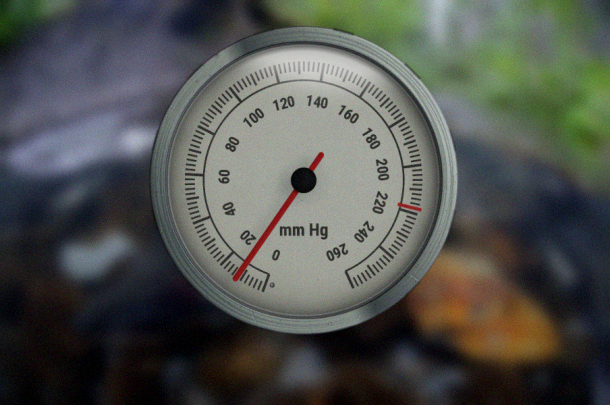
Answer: value=12 unit=mmHg
